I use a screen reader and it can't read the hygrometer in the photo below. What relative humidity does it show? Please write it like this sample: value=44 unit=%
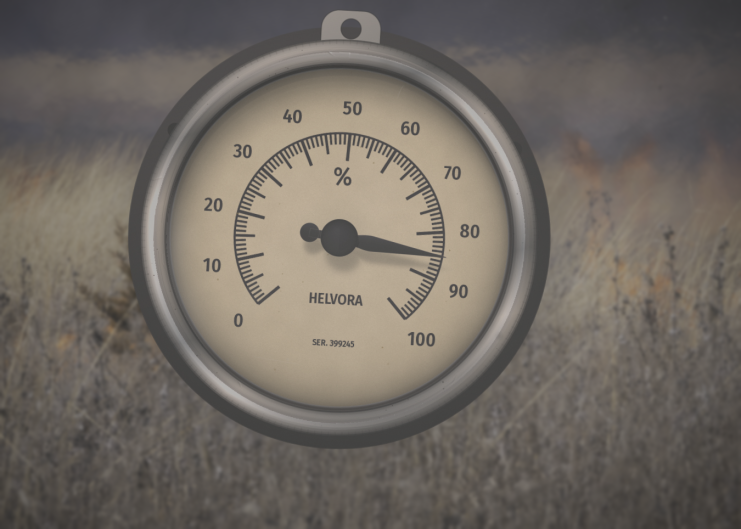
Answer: value=85 unit=%
